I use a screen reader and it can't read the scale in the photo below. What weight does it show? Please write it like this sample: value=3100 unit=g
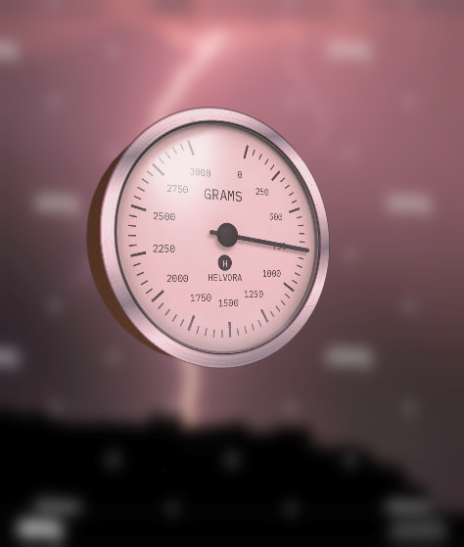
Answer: value=750 unit=g
